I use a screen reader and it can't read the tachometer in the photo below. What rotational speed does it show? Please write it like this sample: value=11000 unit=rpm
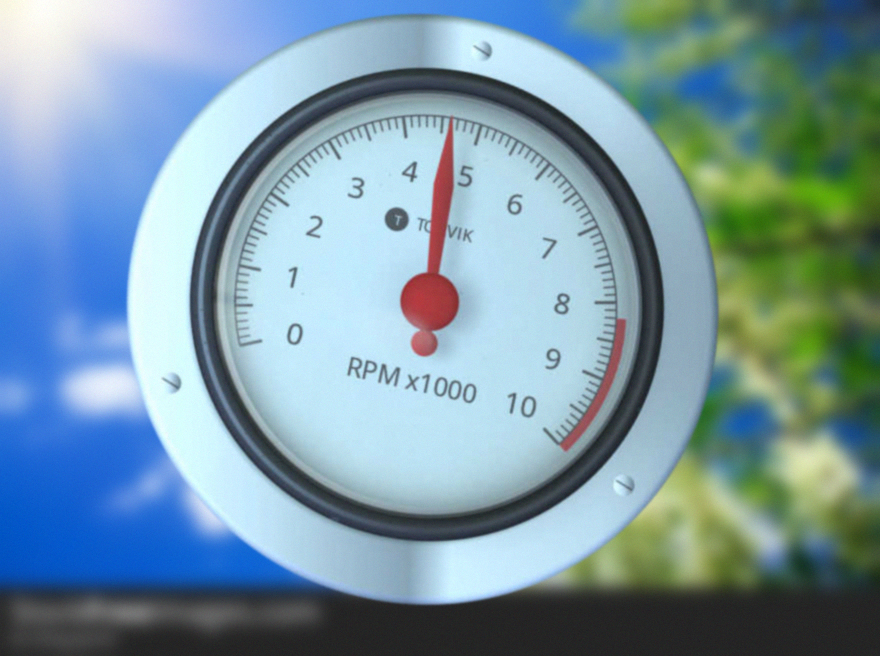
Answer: value=4600 unit=rpm
